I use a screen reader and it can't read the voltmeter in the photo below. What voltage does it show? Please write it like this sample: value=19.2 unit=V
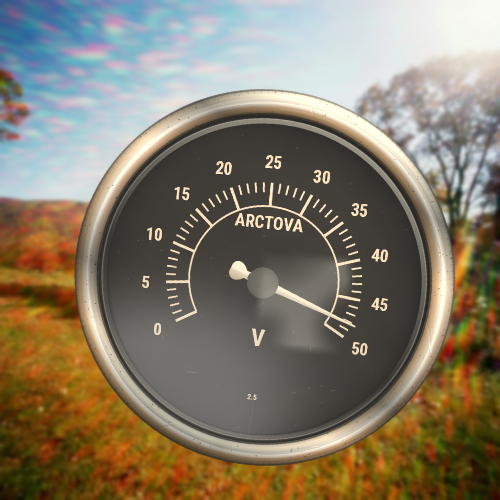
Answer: value=48 unit=V
